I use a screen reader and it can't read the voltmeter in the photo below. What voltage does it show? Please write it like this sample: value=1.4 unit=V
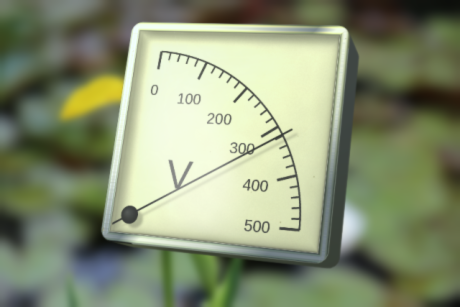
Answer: value=320 unit=V
